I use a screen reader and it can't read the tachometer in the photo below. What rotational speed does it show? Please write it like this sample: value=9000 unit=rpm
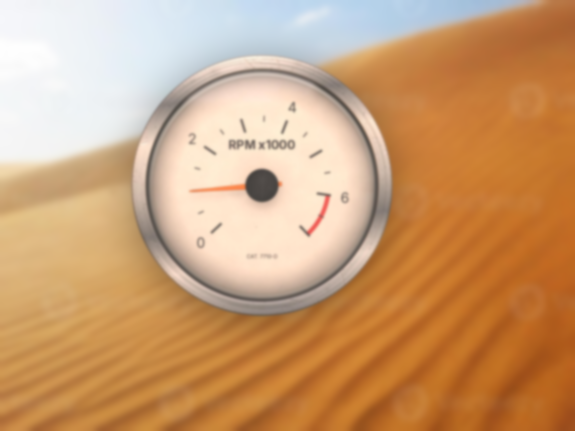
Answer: value=1000 unit=rpm
